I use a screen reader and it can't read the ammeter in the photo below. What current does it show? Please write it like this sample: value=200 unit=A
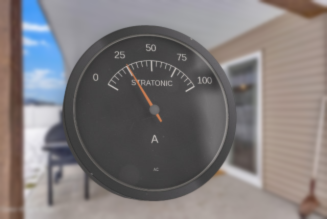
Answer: value=25 unit=A
